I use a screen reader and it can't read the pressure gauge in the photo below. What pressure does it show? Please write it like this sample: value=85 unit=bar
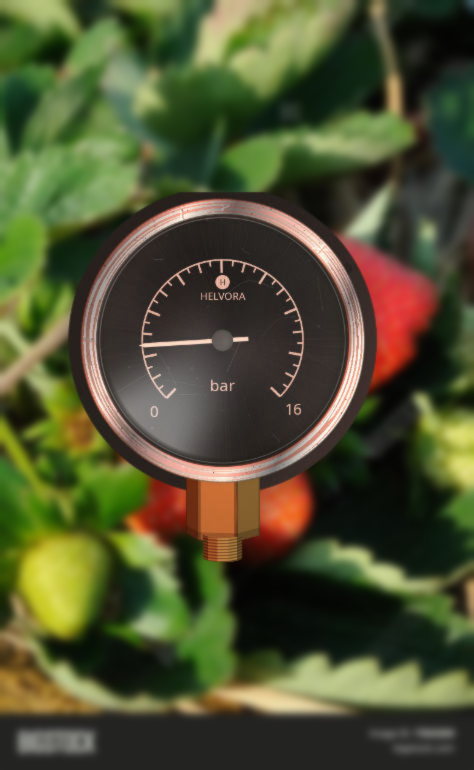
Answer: value=2.5 unit=bar
